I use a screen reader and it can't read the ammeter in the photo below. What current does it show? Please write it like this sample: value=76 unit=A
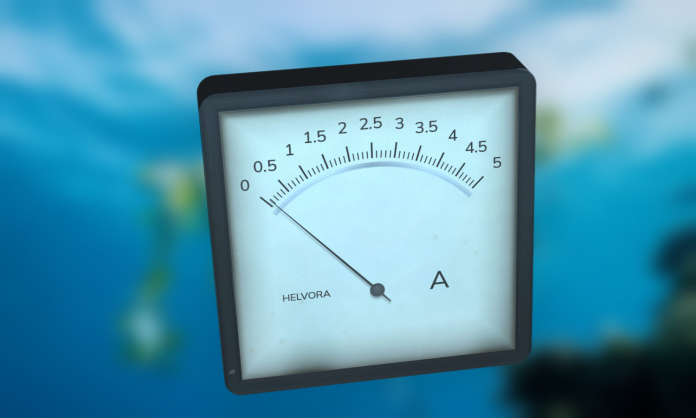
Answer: value=0.1 unit=A
